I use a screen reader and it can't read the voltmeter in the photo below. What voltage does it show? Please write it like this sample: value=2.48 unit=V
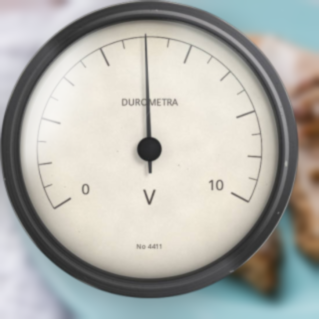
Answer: value=5 unit=V
